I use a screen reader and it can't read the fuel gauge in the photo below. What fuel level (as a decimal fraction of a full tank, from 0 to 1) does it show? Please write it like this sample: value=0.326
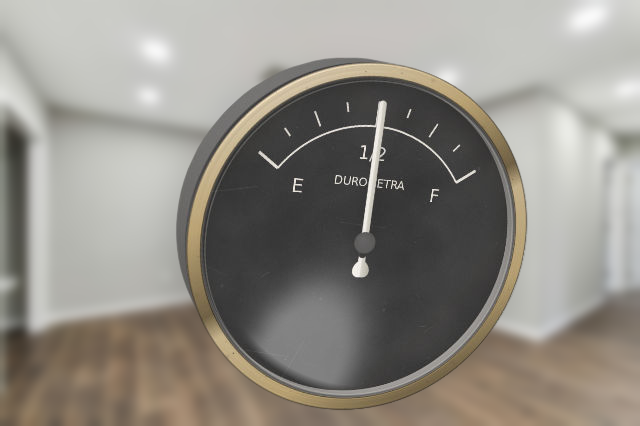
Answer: value=0.5
